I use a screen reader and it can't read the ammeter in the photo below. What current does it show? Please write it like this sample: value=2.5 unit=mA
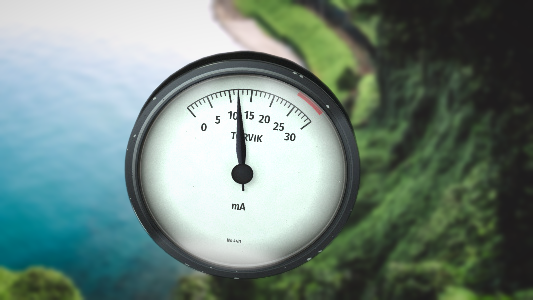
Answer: value=12 unit=mA
